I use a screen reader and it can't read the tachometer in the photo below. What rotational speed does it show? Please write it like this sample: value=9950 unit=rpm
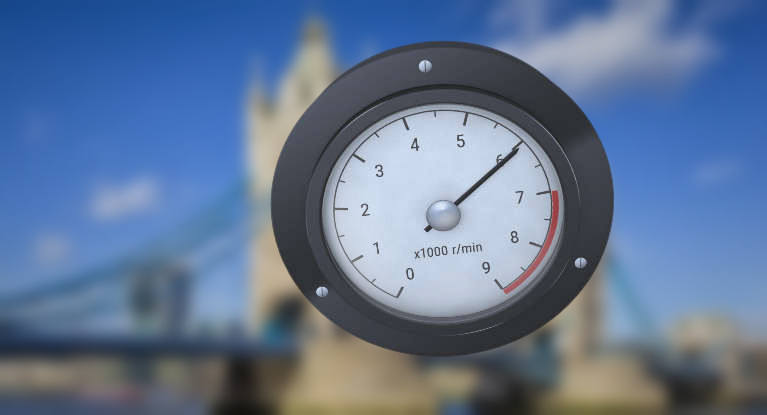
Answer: value=6000 unit=rpm
